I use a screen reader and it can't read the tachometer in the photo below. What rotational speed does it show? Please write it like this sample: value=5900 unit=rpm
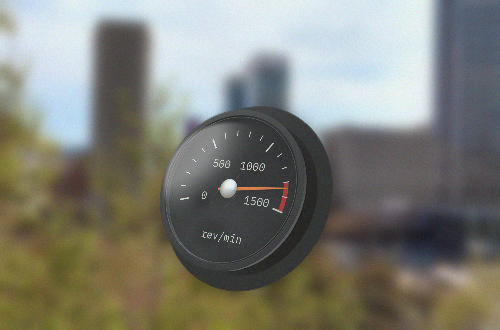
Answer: value=1350 unit=rpm
